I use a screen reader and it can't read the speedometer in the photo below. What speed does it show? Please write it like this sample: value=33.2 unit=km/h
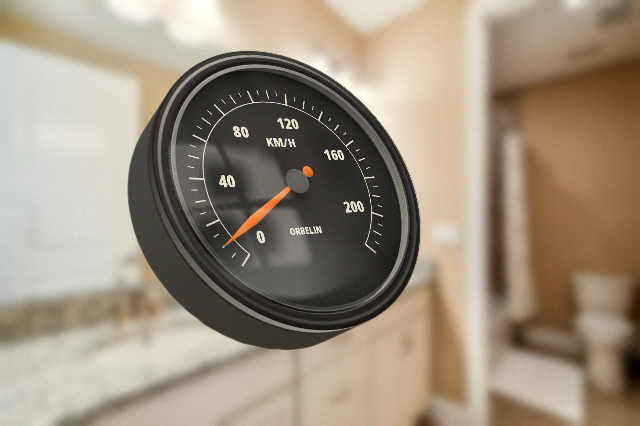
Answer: value=10 unit=km/h
